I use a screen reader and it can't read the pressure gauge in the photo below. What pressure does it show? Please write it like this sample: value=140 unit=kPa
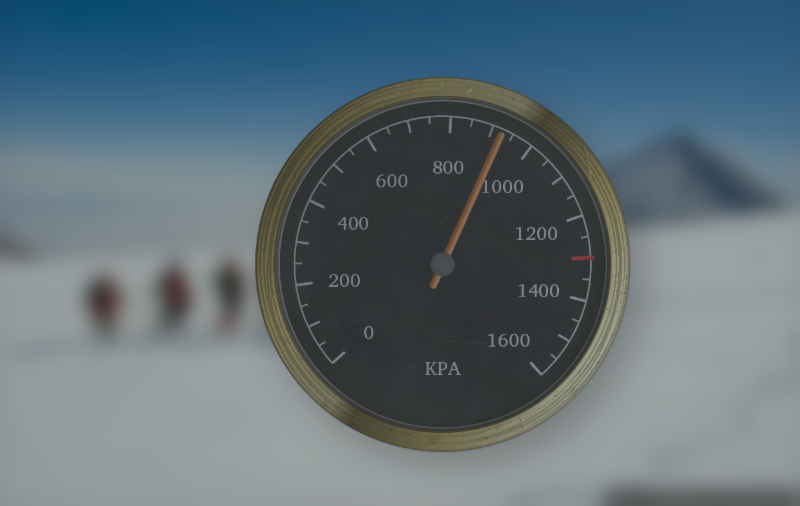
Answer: value=925 unit=kPa
